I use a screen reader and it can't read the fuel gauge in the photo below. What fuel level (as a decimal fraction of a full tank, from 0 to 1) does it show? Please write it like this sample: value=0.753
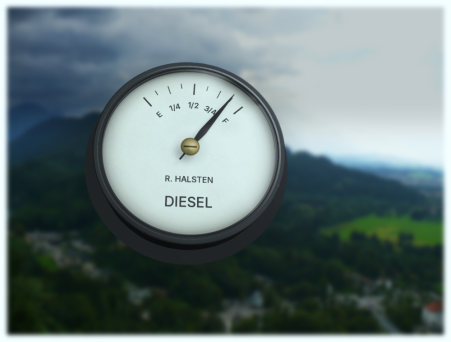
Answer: value=0.875
